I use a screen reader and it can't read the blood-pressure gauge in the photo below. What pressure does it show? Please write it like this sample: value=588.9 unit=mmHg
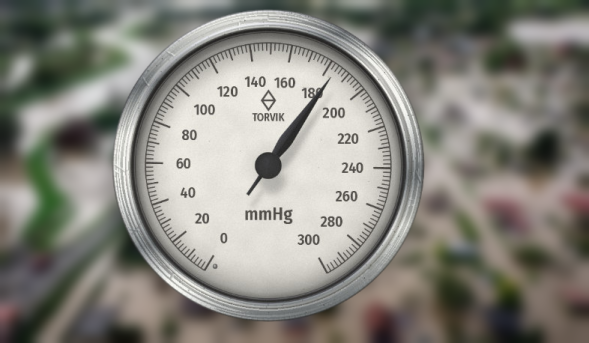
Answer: value=184 unit=mmHg
